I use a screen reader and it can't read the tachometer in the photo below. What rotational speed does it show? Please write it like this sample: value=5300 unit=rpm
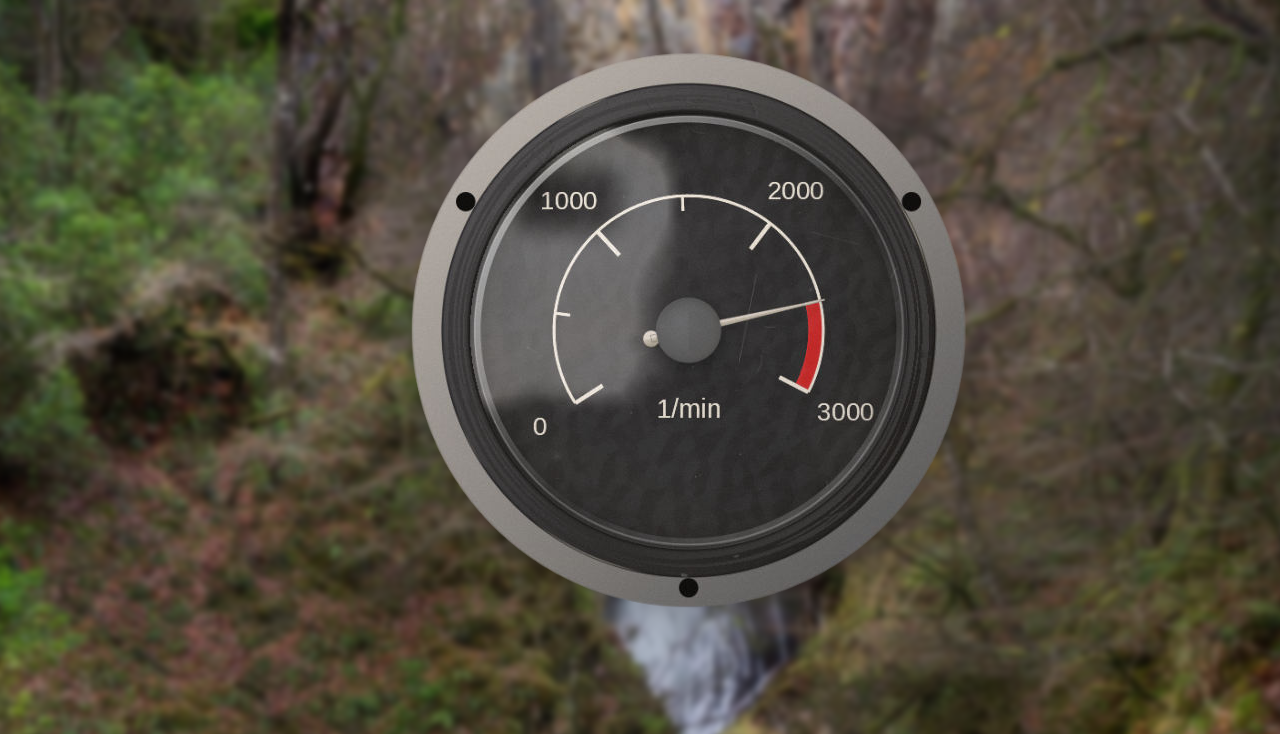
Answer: value=2500 unit=rpm
